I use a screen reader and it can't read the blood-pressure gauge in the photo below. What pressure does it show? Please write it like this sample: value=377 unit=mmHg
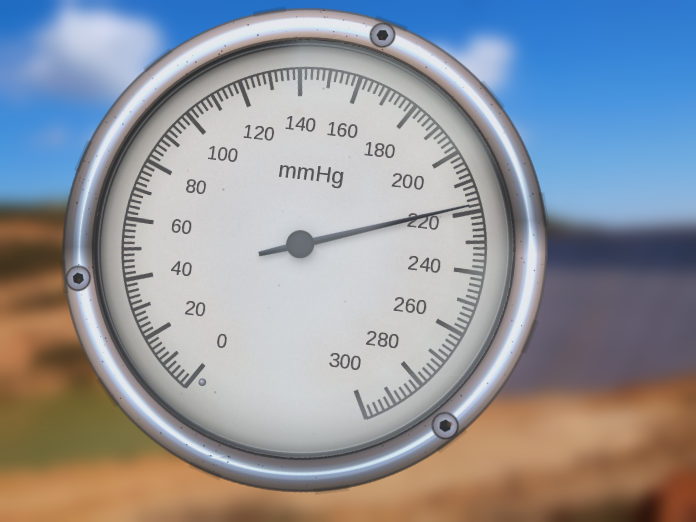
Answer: value=218 unit=mmHg
